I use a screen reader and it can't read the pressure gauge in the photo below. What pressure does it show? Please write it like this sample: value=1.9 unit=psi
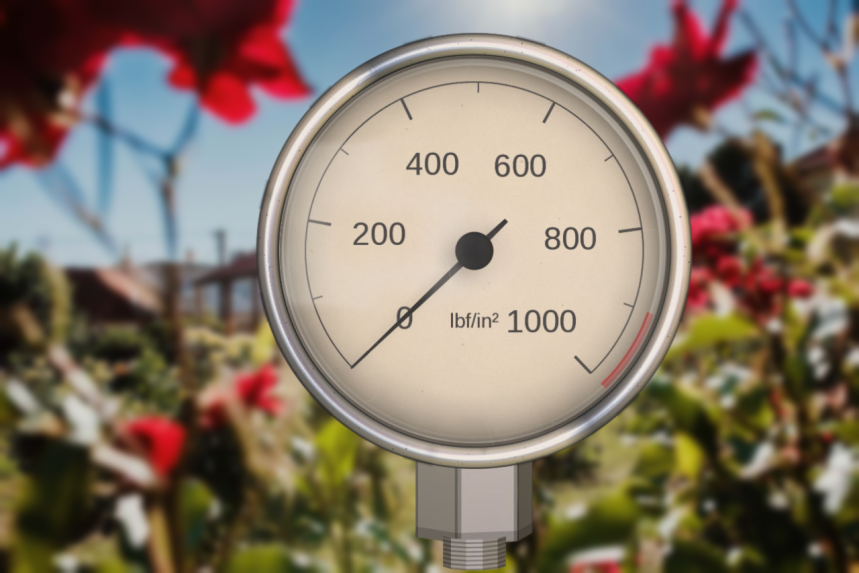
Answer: value=0 unit=psi
